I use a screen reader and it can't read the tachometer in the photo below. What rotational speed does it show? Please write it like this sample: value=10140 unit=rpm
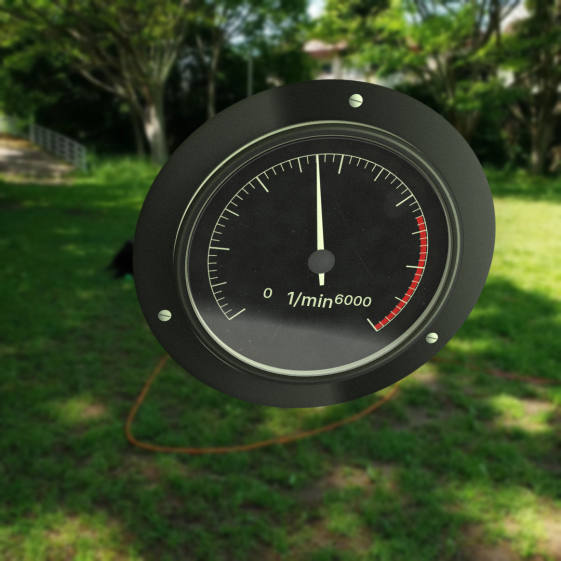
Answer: value=2700 unit=rpm
